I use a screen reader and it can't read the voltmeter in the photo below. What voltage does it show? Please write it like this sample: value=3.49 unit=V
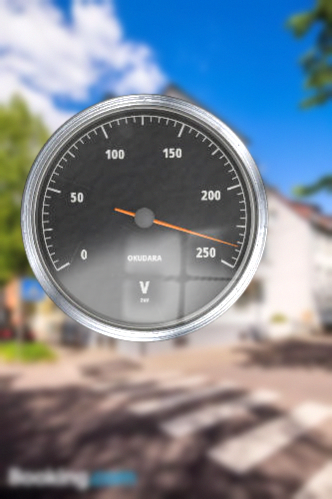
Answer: value=237.5 unit=V
